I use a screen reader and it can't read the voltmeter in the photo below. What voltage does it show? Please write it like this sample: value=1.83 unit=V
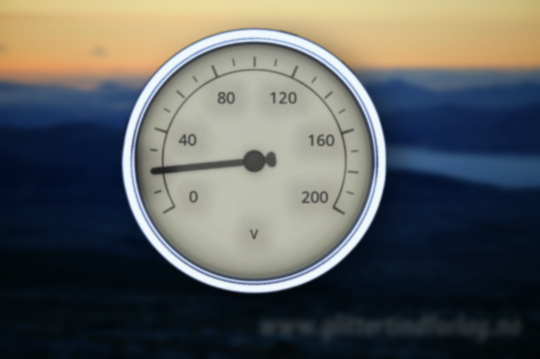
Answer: value=20 unit=V
